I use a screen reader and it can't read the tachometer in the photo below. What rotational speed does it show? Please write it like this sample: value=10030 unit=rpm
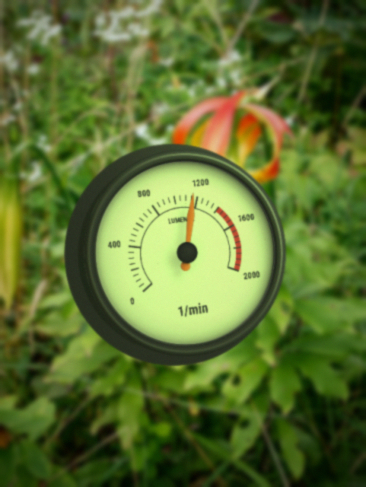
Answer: value=1150 unit=rpm
